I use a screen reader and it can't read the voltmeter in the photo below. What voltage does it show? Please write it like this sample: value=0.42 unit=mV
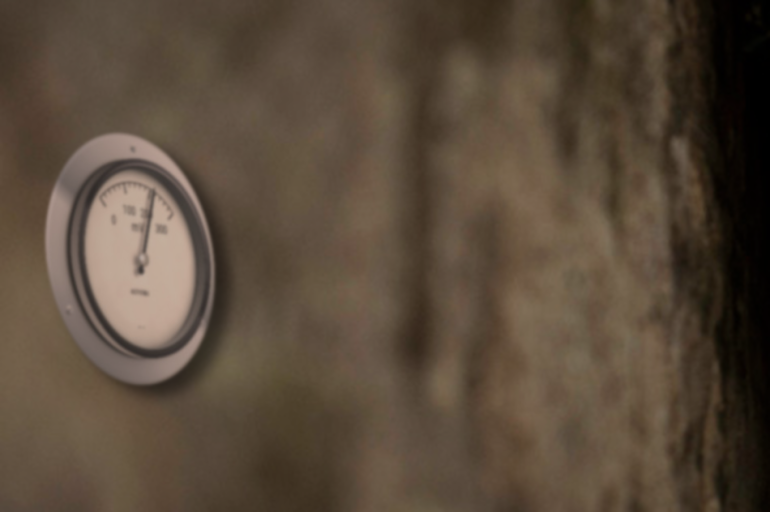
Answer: value=200 unit=mV
